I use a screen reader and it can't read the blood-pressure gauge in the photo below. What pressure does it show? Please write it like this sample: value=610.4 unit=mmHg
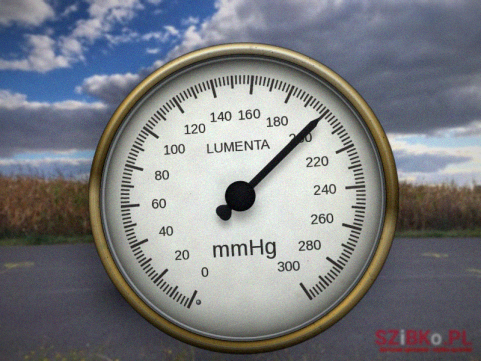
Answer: value=200 unit=mmHg
